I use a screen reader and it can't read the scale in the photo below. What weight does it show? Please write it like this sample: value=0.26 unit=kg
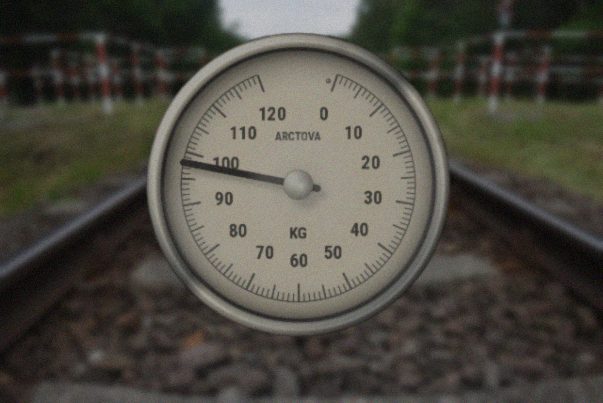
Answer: value=98 unit=kg
